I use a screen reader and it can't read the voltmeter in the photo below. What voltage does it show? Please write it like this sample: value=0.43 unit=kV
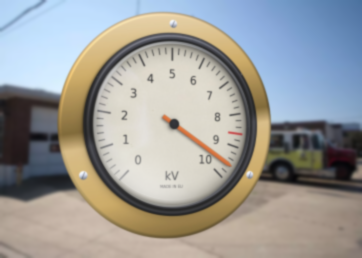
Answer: value=9.6 unit=kV
